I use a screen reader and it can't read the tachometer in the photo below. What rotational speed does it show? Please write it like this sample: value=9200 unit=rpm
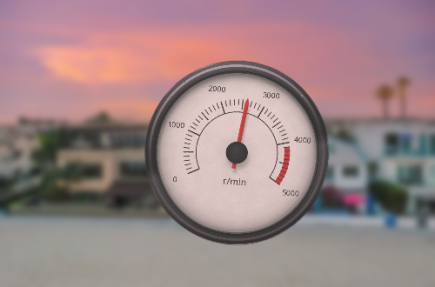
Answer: value=2600 unit=rpm
